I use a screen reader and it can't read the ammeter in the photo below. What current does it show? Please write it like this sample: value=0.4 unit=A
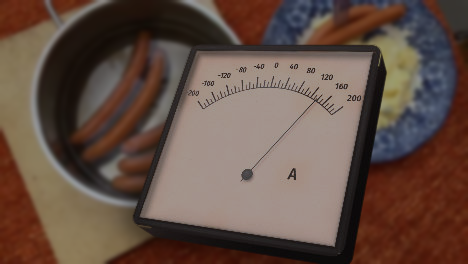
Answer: value=140 unit=A
